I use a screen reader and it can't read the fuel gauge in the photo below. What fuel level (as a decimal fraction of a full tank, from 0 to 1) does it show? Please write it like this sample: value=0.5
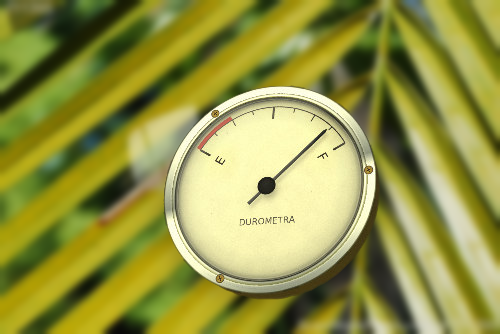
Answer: value=0.875
